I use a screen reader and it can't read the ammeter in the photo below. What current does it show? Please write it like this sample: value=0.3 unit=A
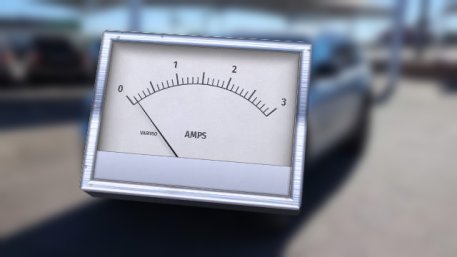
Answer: value=0.1 unit=A
